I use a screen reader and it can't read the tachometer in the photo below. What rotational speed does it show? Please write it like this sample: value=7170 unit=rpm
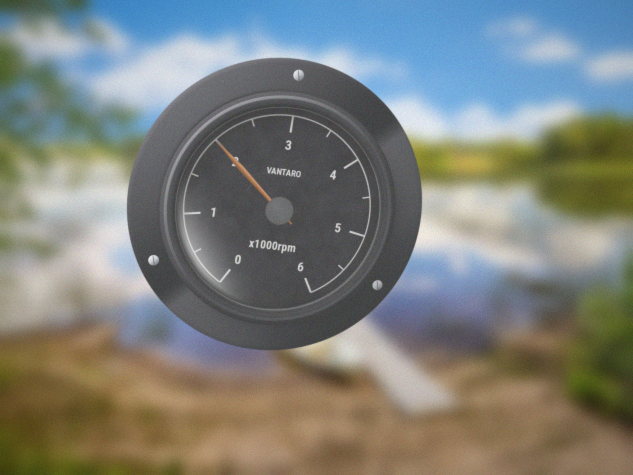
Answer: value=2000 unit=rpm
